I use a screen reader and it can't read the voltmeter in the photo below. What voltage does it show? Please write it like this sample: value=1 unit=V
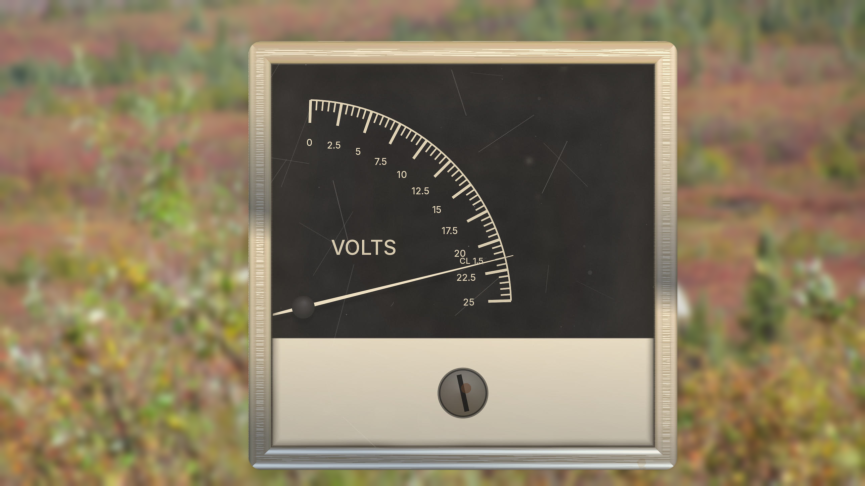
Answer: value=21.5 unit=V
